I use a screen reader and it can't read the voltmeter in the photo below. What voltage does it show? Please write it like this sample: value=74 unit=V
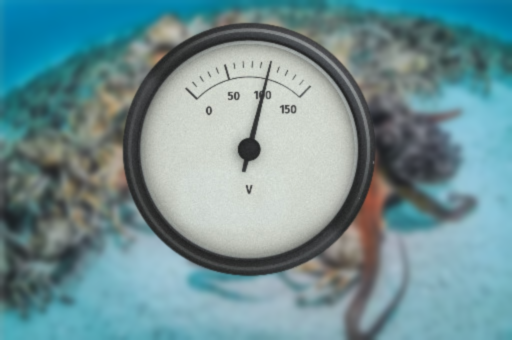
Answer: value=100 unit=V
